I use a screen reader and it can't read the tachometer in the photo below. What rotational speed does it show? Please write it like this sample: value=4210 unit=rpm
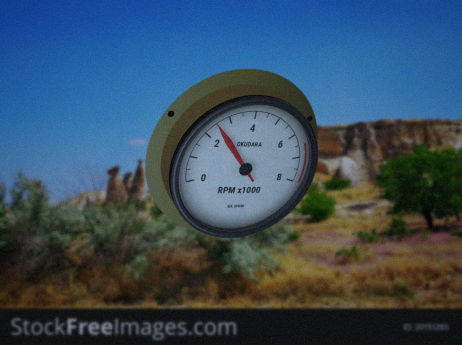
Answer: value=2500 unit=rpm
